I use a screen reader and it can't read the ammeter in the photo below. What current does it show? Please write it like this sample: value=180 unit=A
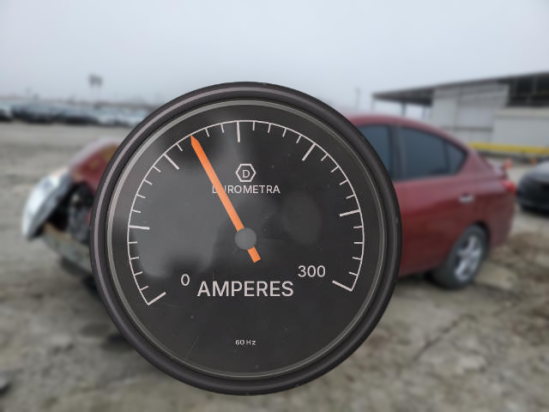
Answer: value=120 unit=A
